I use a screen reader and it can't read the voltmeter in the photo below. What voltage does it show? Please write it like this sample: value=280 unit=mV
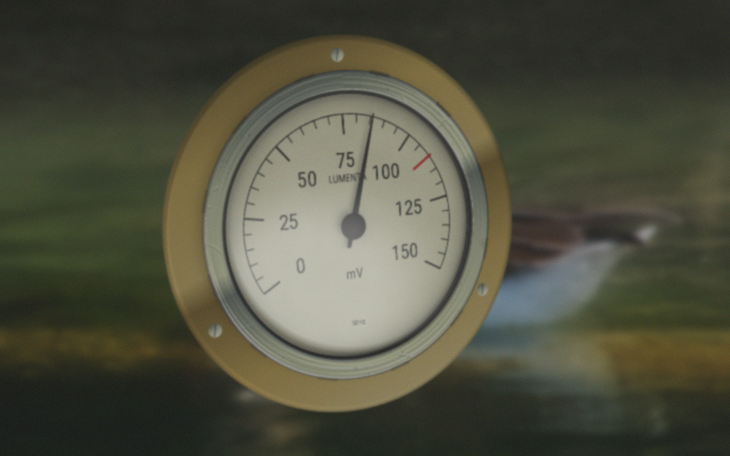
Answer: value=85 unit=mV
